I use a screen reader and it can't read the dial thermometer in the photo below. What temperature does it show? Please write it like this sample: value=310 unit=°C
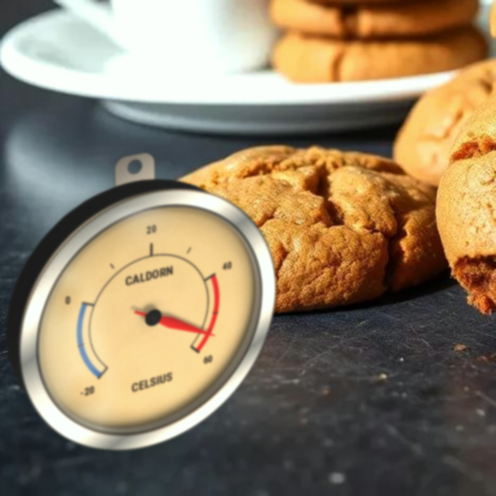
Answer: value=55 unit=°C
